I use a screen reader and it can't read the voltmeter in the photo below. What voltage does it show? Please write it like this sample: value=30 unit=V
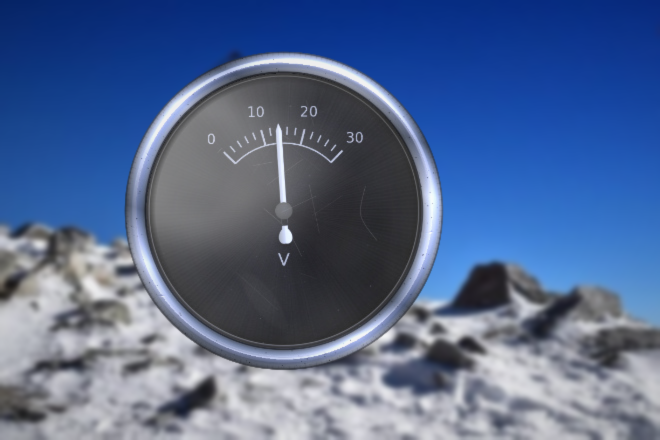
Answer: value=14 unit=V
